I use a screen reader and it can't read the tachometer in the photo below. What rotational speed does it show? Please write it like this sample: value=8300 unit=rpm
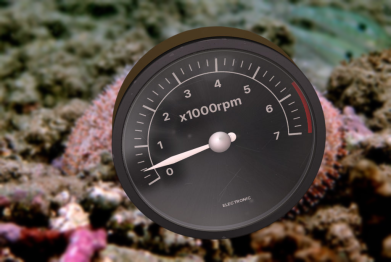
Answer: value=400 unit=rpm
